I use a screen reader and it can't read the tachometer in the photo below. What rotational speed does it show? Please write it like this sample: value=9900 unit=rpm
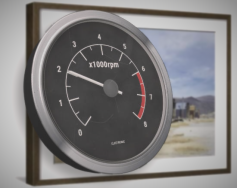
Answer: value=2000 unit=rpm
